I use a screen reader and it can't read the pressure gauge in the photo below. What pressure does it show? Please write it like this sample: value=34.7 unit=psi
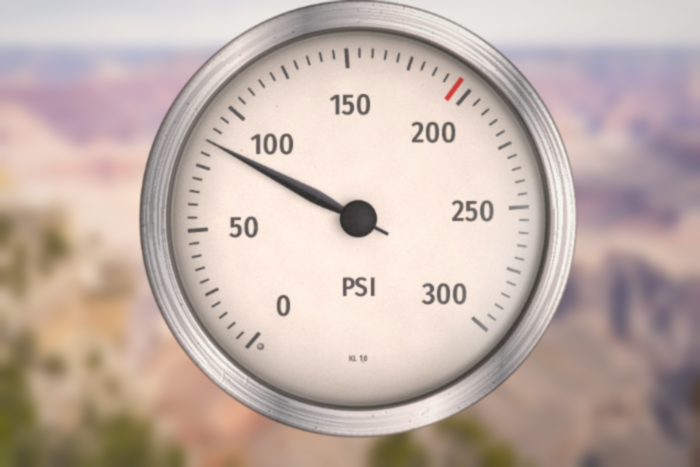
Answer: value=85 unit=psi
